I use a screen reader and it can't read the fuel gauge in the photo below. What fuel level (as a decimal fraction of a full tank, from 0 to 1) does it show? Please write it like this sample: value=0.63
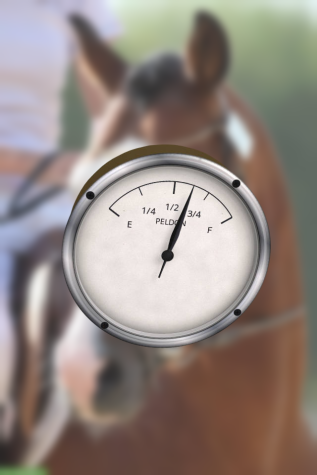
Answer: value=0.625
